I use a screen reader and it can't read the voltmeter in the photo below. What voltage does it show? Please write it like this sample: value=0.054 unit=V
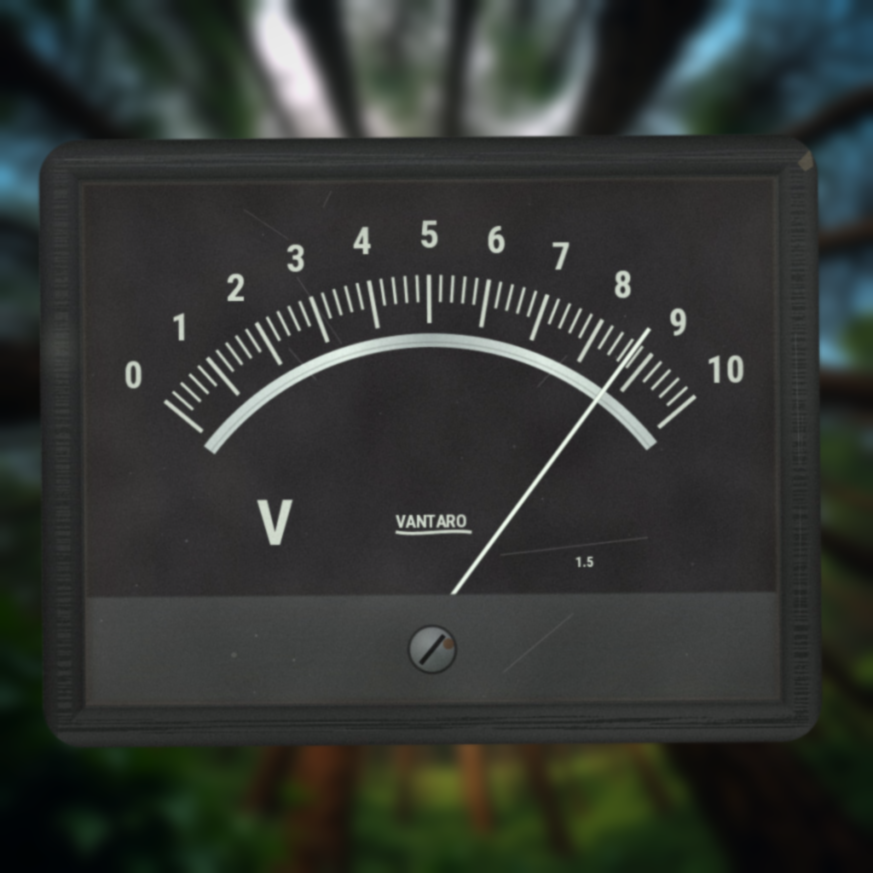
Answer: value=8.7 unit=V
